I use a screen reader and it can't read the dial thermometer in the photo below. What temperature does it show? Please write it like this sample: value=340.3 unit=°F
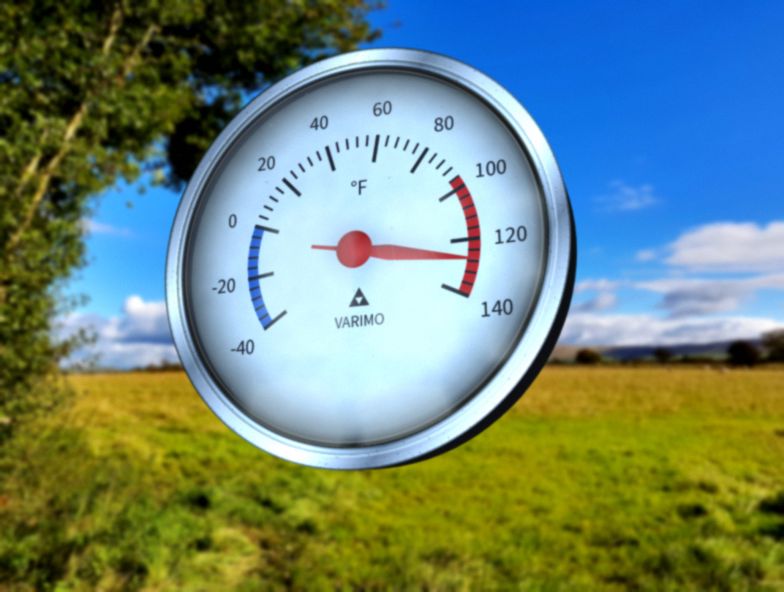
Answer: value=128 unit=°F
